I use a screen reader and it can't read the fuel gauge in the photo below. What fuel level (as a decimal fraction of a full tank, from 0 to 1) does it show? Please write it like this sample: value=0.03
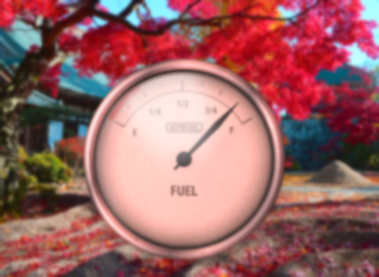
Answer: value=0.875
